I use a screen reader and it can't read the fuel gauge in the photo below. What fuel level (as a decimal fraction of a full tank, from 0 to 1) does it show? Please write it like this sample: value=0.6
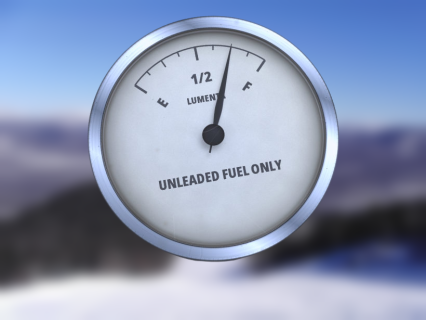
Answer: value=0.75
